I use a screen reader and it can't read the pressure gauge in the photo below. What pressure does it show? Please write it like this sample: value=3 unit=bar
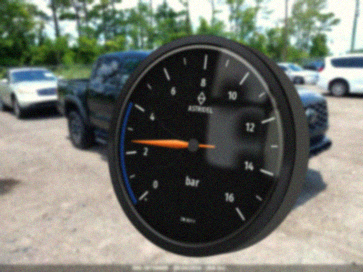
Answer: value=2.5 unit=bar
